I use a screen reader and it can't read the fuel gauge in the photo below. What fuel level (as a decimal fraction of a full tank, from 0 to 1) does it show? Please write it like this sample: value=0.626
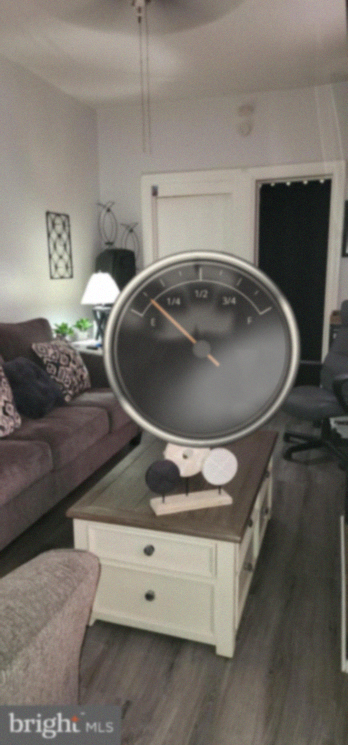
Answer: value=0.125
